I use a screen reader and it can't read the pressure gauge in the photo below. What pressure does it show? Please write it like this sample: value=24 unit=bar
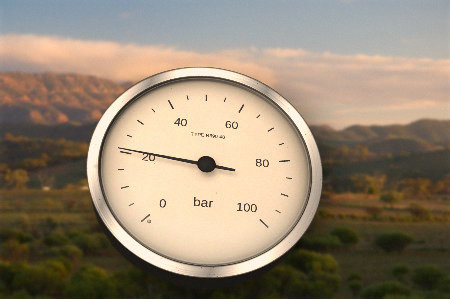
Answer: value=20 unit=bar
